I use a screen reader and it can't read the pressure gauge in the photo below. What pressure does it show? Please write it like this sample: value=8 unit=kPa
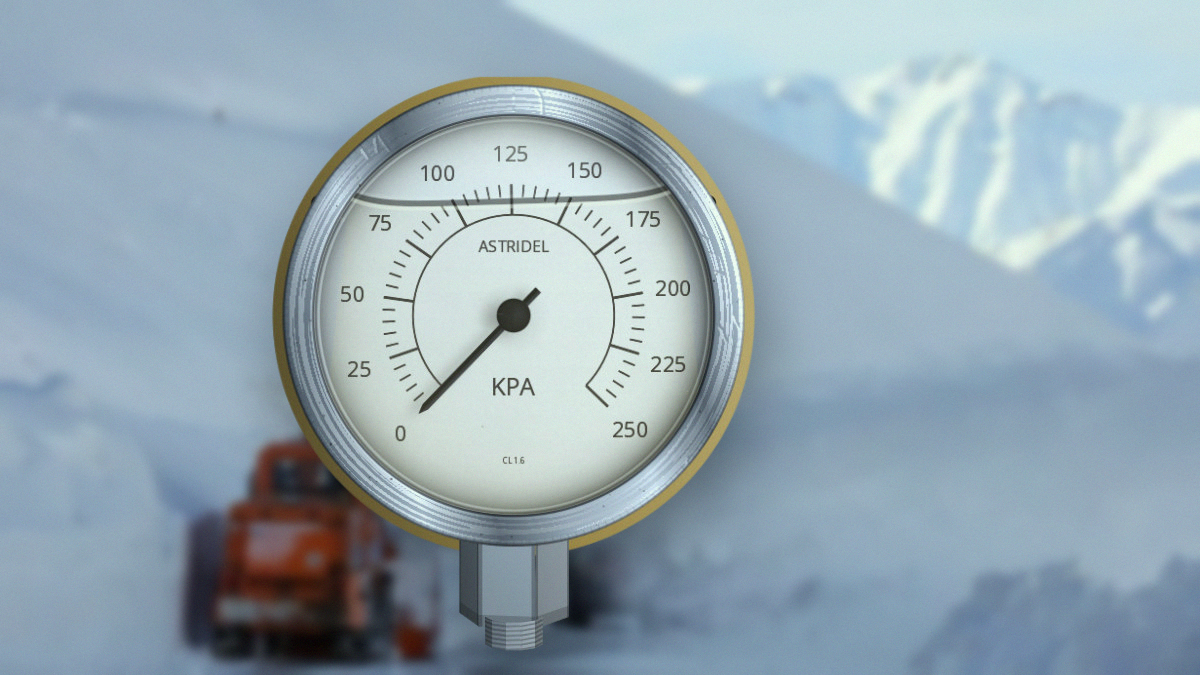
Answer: value=0 unit=kPa
